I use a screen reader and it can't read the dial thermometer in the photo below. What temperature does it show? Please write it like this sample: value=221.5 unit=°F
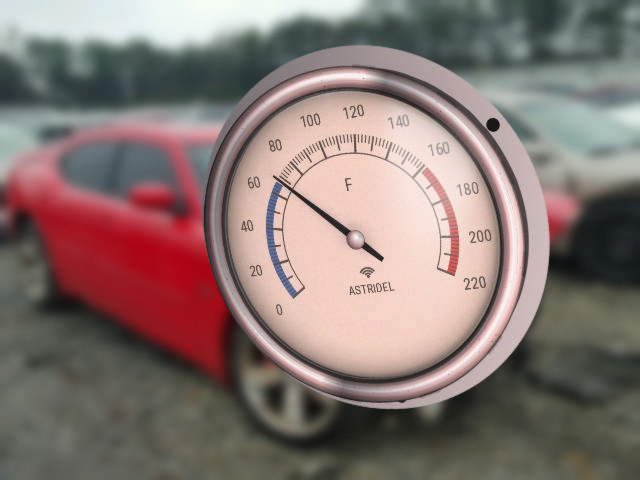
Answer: value=70 unit=°F
